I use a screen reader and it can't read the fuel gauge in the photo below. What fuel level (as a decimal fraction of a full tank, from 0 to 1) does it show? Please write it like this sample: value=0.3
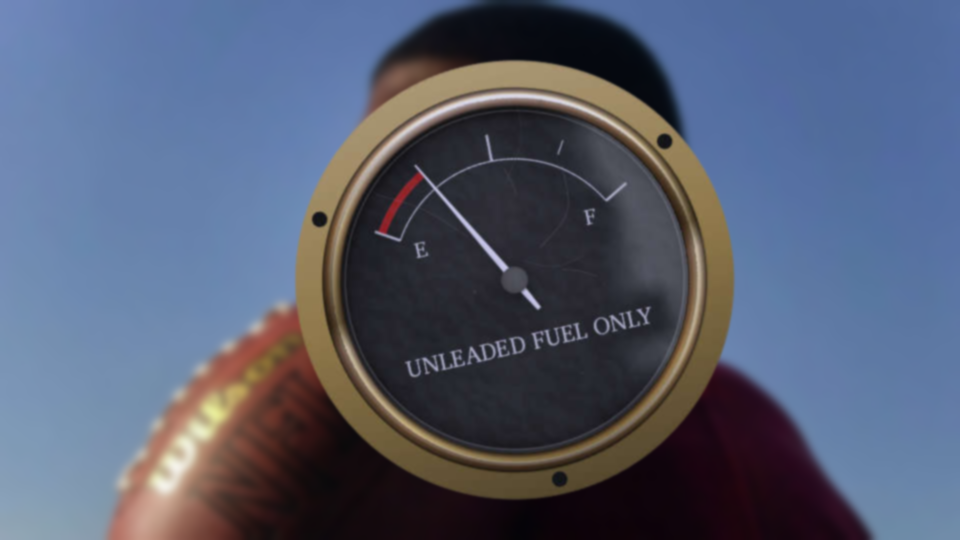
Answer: value=0.25
